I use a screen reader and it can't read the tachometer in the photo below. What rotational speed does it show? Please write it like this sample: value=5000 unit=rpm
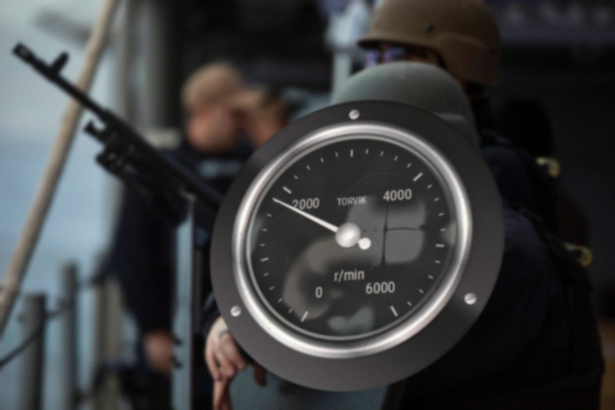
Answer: value=1800 unit=rpm
